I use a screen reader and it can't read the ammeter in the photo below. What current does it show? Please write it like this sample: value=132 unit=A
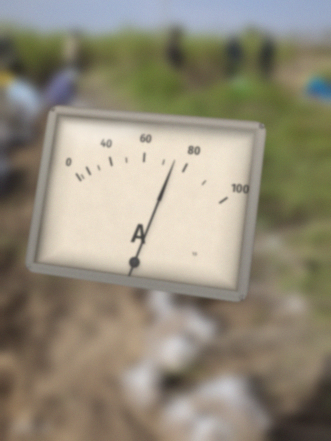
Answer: value=75 unit=A
